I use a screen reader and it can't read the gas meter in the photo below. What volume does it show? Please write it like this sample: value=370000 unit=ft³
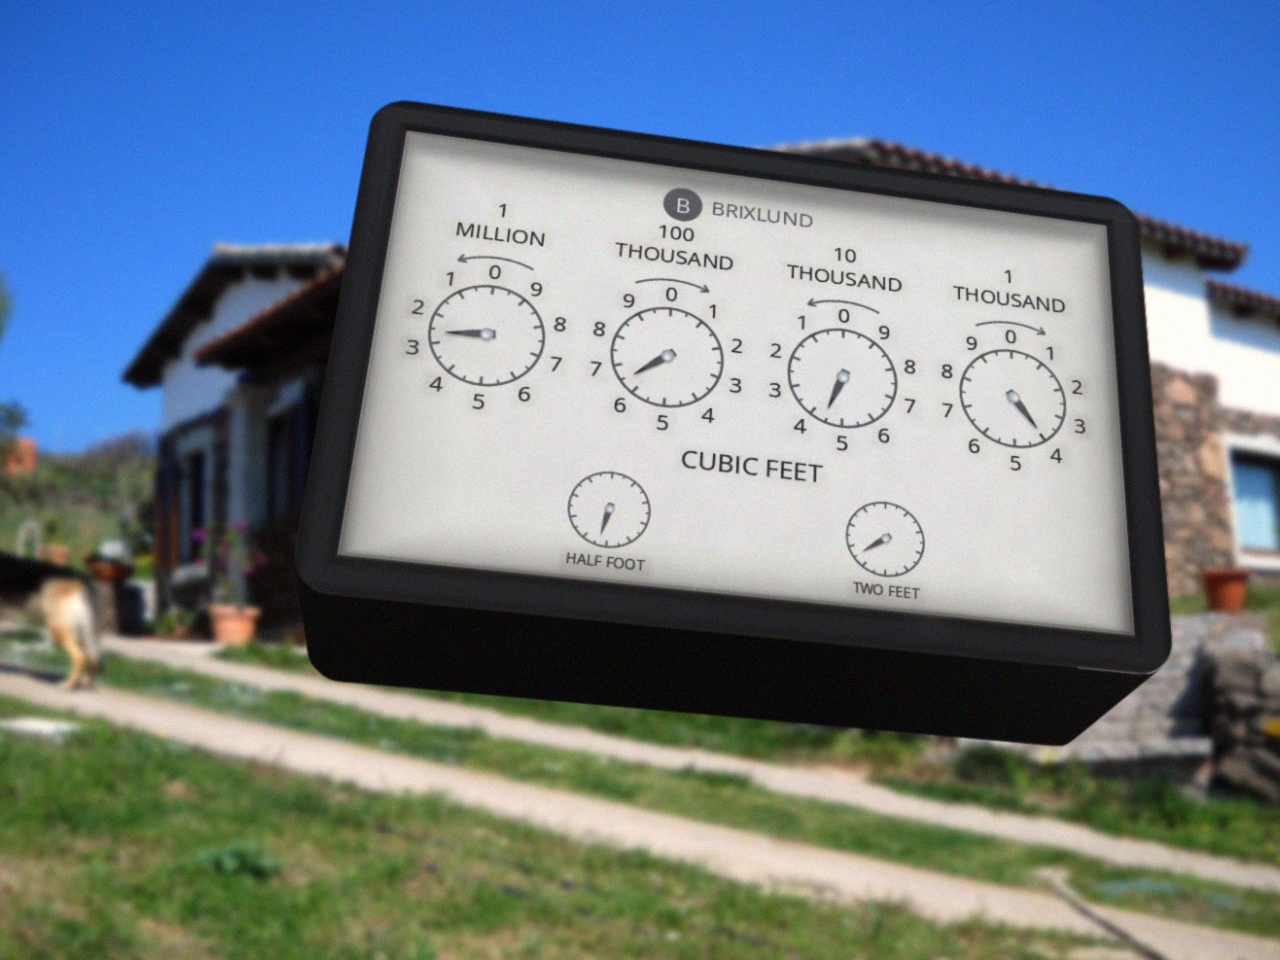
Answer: value=264400 unit=ft³
